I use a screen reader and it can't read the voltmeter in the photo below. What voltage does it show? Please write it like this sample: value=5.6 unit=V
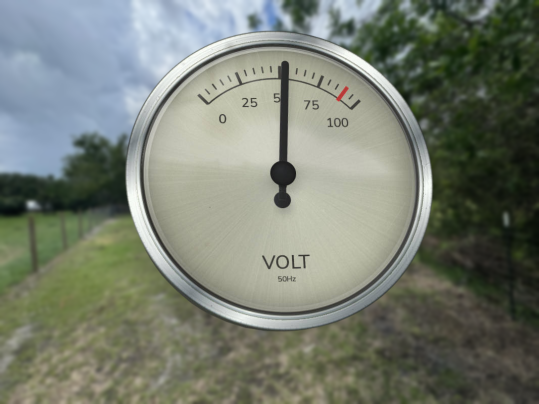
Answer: value=52.5 unit=V
